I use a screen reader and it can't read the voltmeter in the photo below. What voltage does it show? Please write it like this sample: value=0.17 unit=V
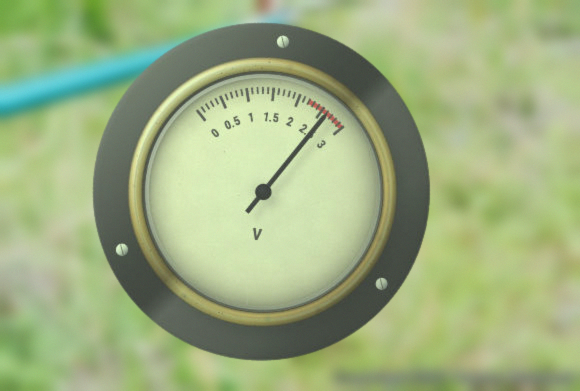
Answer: value=2.6 unit=V
